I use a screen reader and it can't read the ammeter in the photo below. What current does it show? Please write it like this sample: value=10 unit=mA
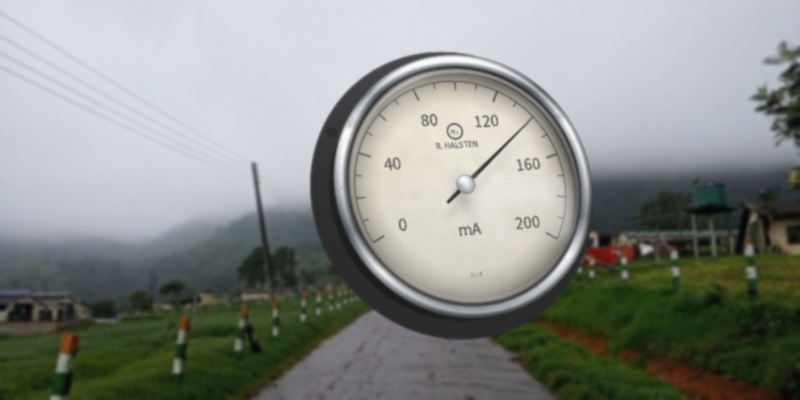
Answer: value=140 unit=mA
